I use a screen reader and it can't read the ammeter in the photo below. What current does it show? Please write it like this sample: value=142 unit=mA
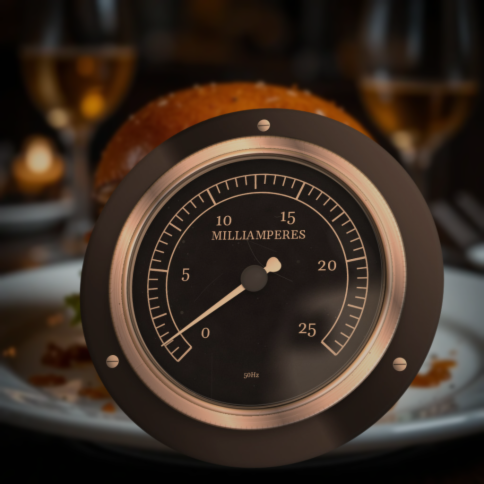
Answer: value=1 unit=mA
